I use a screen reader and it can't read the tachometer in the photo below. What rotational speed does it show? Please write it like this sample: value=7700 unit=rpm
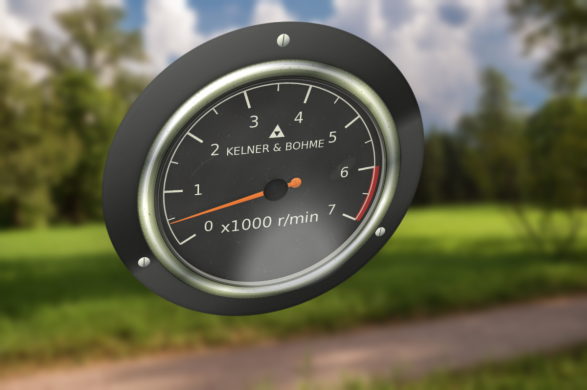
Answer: value=500 unit=rpm
